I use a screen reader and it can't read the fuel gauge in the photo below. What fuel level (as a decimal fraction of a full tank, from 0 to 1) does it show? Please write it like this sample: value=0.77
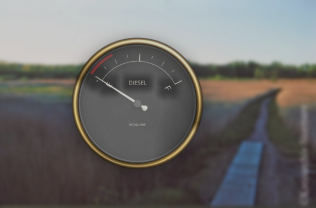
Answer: value=0
